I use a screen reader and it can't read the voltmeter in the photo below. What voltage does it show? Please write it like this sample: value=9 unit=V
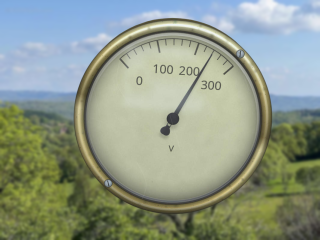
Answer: value=240 unit=V
